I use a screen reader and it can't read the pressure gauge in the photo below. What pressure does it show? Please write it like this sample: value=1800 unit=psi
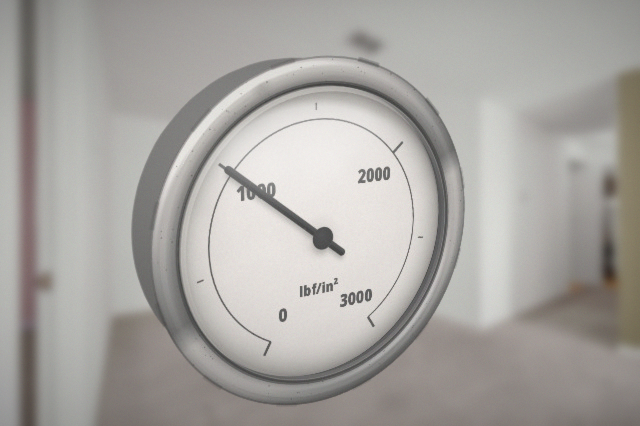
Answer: value=1000 unit=psi
